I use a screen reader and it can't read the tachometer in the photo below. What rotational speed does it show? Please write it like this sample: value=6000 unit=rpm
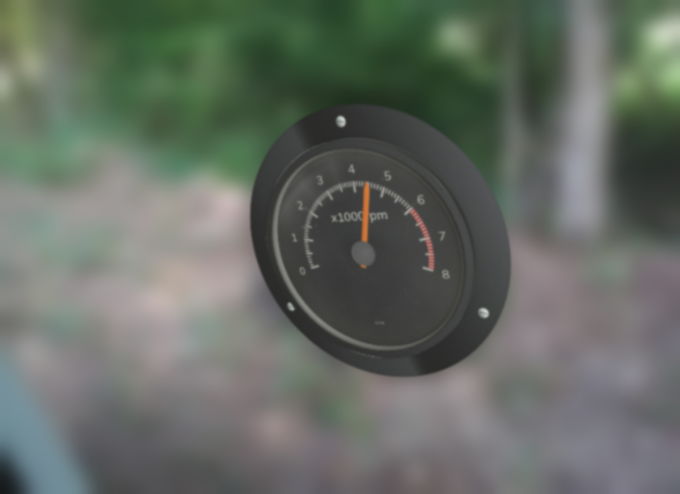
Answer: value=4500 unit=rpm
